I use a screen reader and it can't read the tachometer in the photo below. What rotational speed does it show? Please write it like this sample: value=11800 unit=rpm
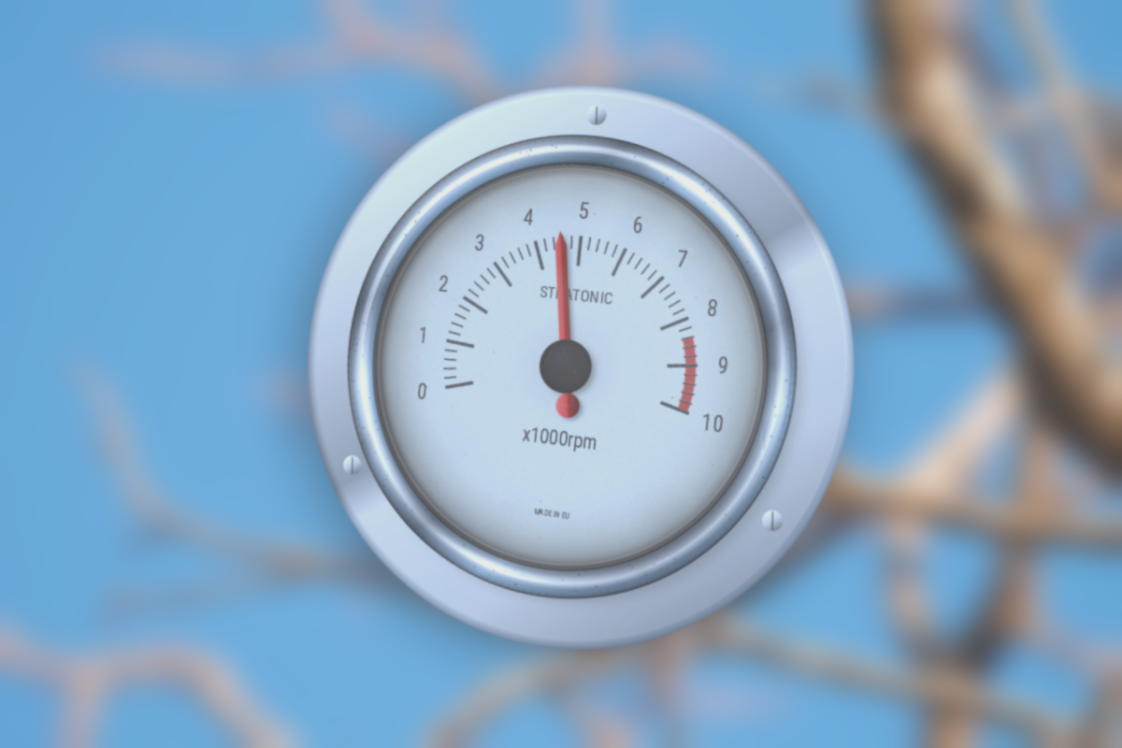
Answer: value=4600 unit=rpm
